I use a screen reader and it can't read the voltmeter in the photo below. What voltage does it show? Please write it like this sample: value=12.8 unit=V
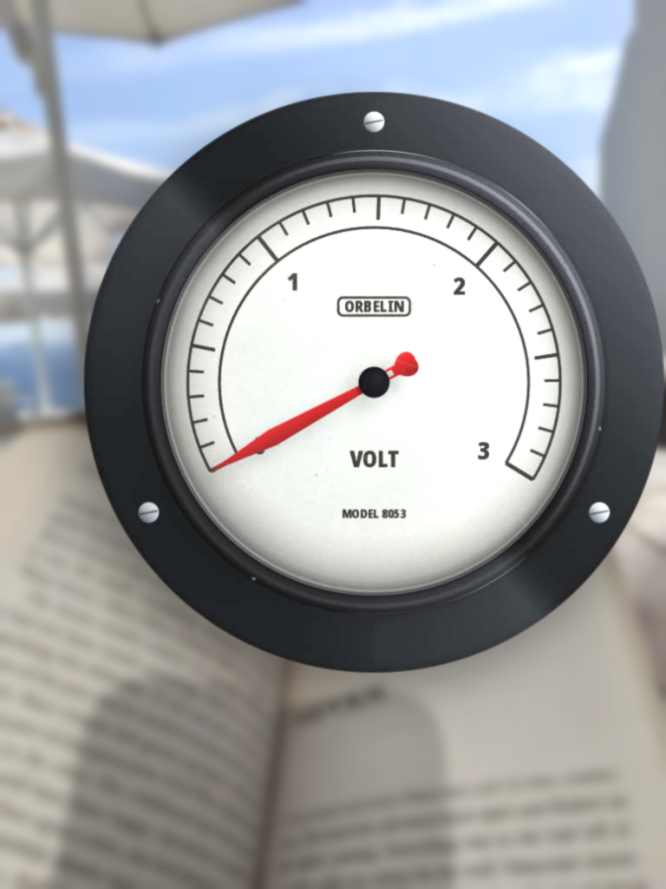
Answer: value=0 unit=V
